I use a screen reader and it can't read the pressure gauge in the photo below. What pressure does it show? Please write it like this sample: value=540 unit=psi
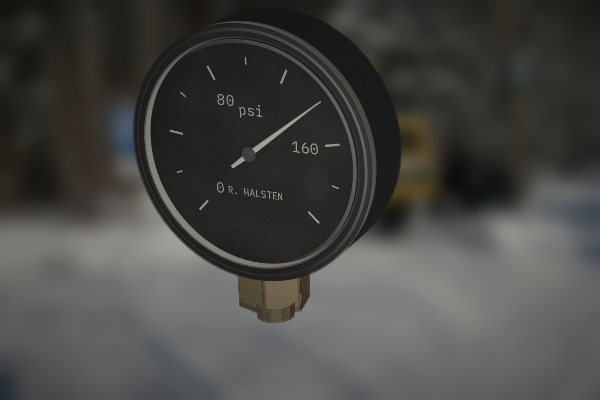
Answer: value=140 unit=psi
